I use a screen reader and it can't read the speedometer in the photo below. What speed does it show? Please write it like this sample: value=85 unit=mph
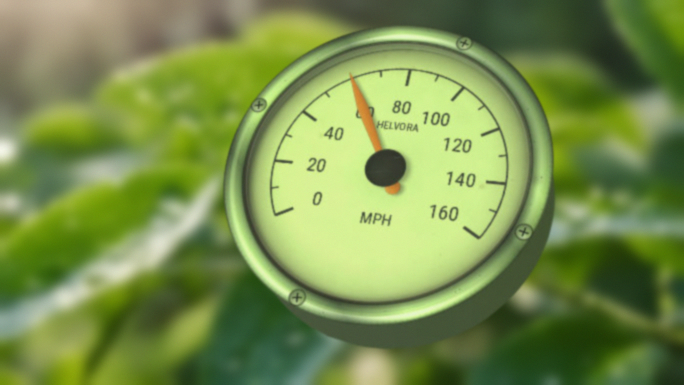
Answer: value=60 unit=mph
